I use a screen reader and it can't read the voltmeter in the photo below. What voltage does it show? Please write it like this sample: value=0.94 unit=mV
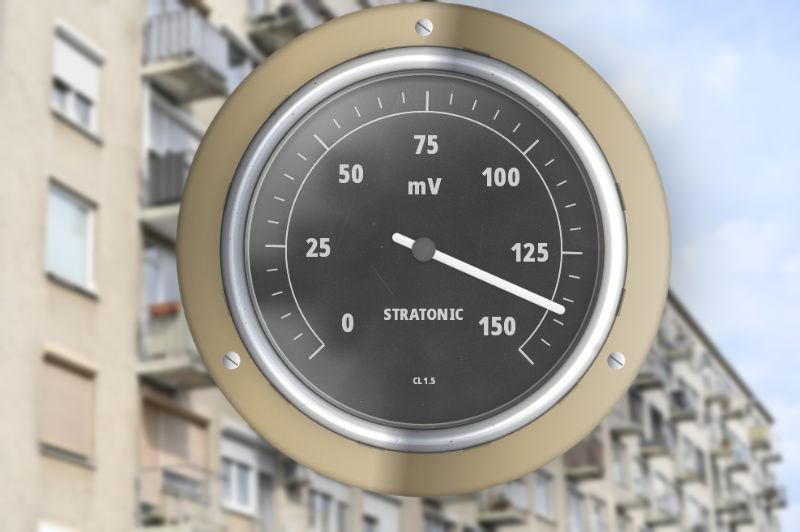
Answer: value=137.5 unit=mV
